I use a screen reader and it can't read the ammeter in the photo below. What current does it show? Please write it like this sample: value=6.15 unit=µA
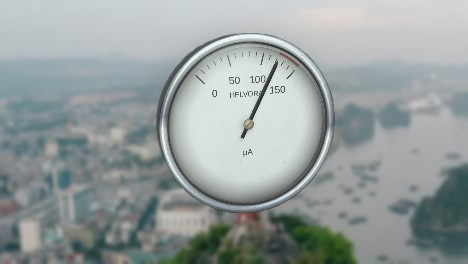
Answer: value=120 unit=µA
